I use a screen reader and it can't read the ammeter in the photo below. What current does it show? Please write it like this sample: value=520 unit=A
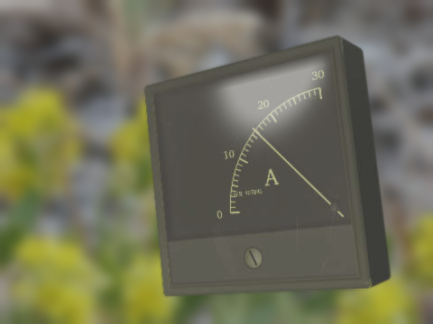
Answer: value=16 unit=A
